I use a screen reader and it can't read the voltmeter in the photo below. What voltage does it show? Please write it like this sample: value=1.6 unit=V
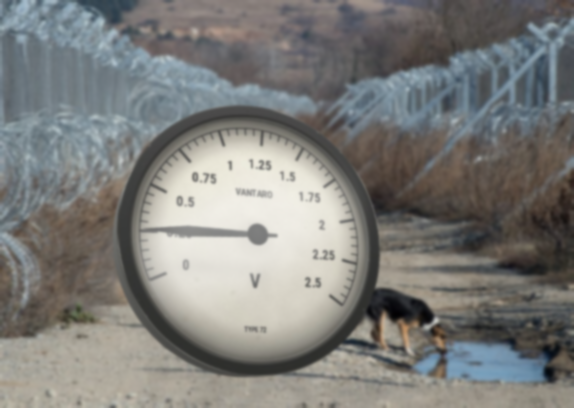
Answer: value=0.25 unit=V
